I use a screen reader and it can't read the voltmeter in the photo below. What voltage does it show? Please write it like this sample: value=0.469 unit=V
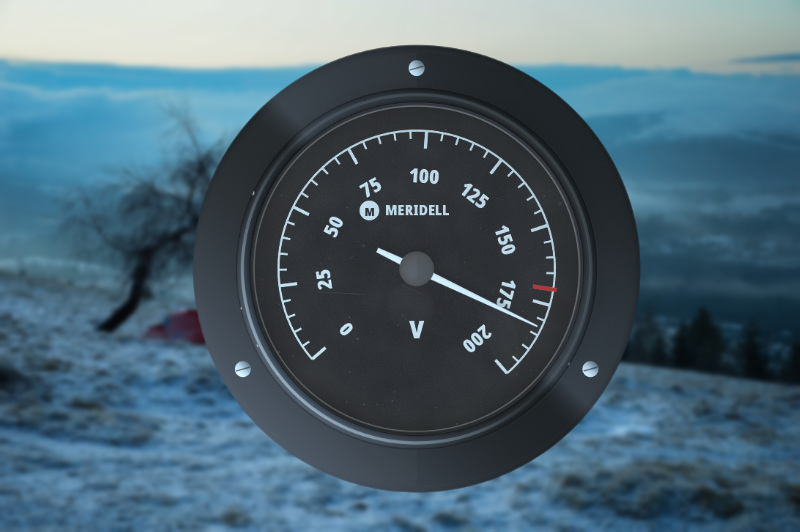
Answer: value=182.5 unit=V
